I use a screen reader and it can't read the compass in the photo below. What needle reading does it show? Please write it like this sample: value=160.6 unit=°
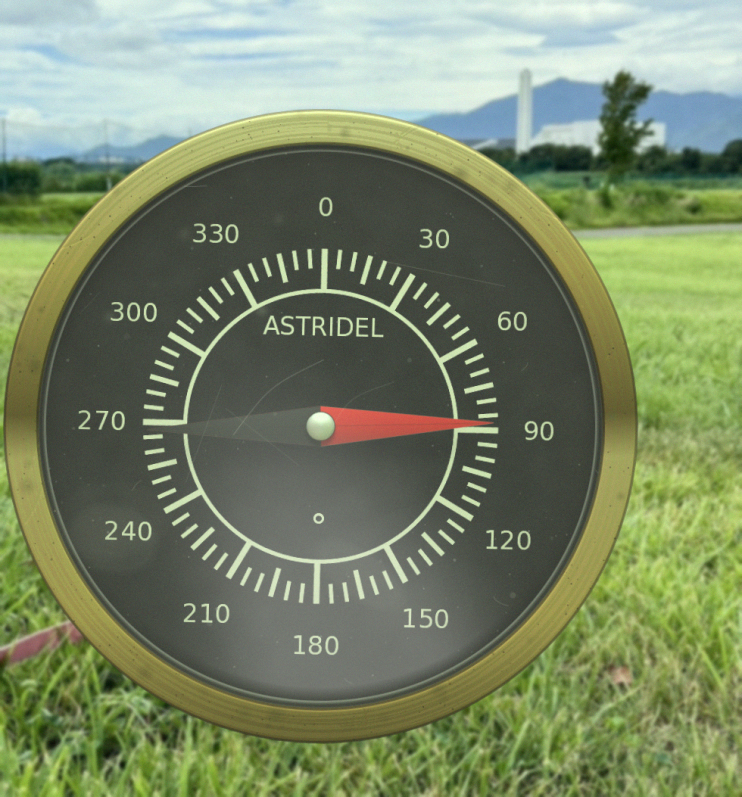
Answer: value=87.5 unit=°
